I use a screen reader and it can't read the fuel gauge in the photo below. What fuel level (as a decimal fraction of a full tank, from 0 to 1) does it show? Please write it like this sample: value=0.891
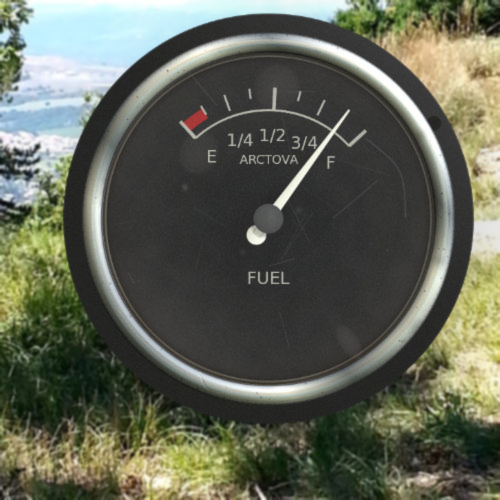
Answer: value=0.875
